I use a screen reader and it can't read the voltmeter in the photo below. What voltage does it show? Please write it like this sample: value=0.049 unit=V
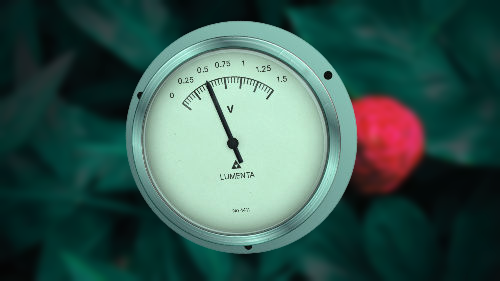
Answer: value=0.5 unit=V
